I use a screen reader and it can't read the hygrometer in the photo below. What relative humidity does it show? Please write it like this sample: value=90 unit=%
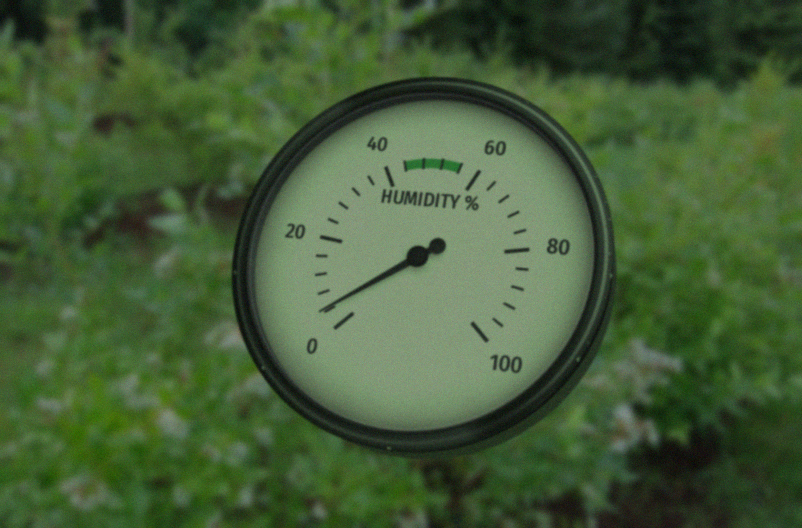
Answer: value=4 unit=%
